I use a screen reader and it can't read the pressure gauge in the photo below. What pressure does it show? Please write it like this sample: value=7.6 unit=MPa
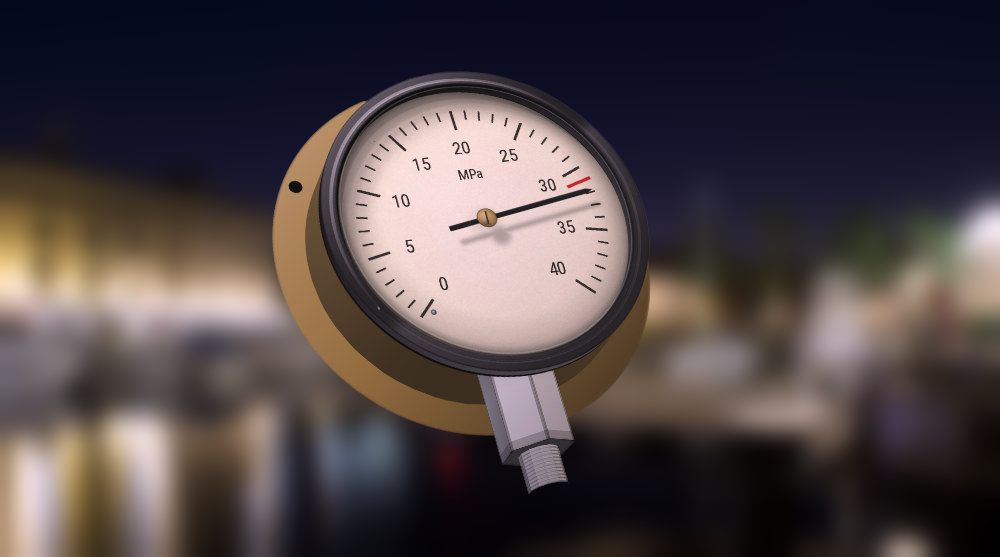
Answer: value=32 unit=MPa
